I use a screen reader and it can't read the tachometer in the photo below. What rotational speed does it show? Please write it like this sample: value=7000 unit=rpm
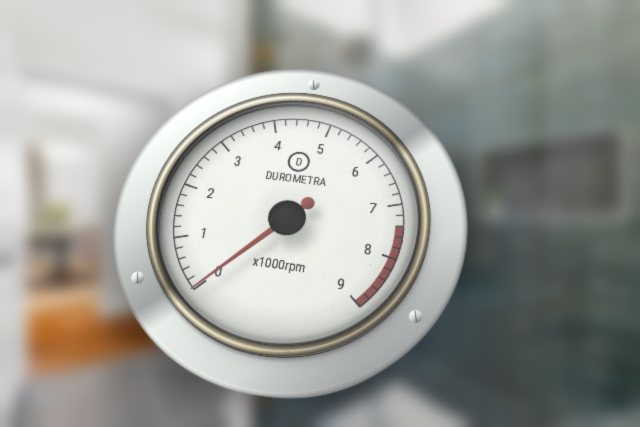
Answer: value=0 unit=rpm
